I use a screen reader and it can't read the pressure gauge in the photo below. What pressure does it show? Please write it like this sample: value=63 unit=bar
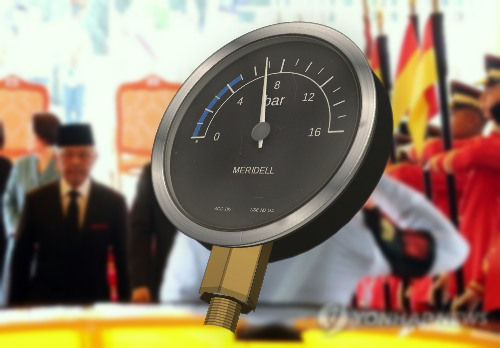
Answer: value=7 unit=bar
